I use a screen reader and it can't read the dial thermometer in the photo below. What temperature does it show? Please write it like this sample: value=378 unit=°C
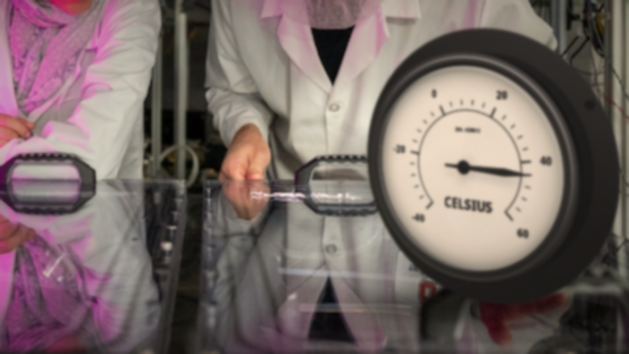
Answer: value=44 unit=°C
